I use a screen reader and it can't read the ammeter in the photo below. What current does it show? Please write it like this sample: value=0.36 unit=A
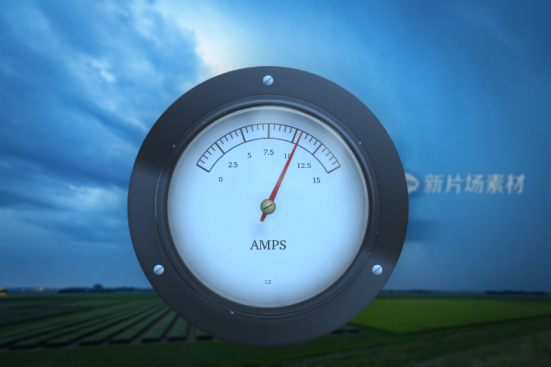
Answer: value=10.5 unit=A
